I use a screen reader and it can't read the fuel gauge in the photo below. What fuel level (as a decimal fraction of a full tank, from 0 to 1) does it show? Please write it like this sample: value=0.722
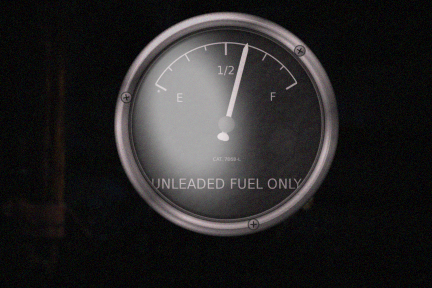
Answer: value=0.625
